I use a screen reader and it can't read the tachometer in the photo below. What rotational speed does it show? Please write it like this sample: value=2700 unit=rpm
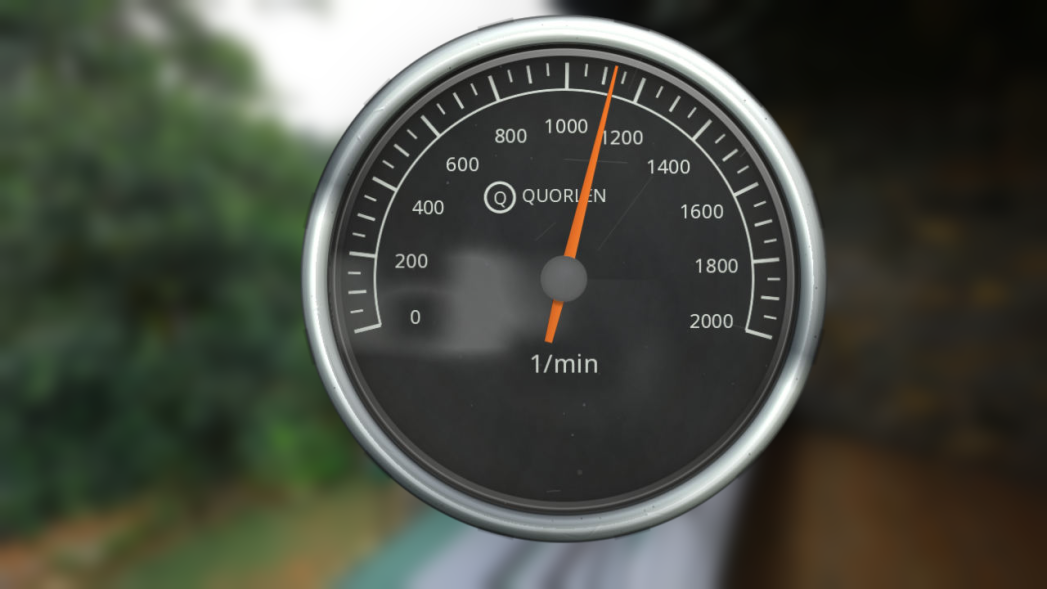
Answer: value=1125 unit=rpm
